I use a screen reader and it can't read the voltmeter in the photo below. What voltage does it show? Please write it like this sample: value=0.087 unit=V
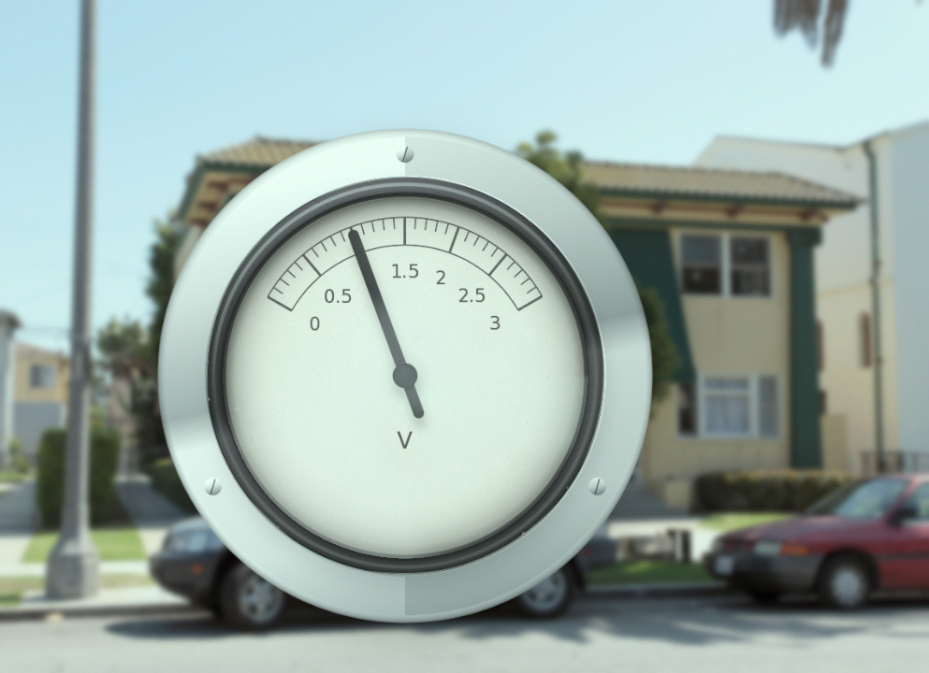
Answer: value=1 unit=V
